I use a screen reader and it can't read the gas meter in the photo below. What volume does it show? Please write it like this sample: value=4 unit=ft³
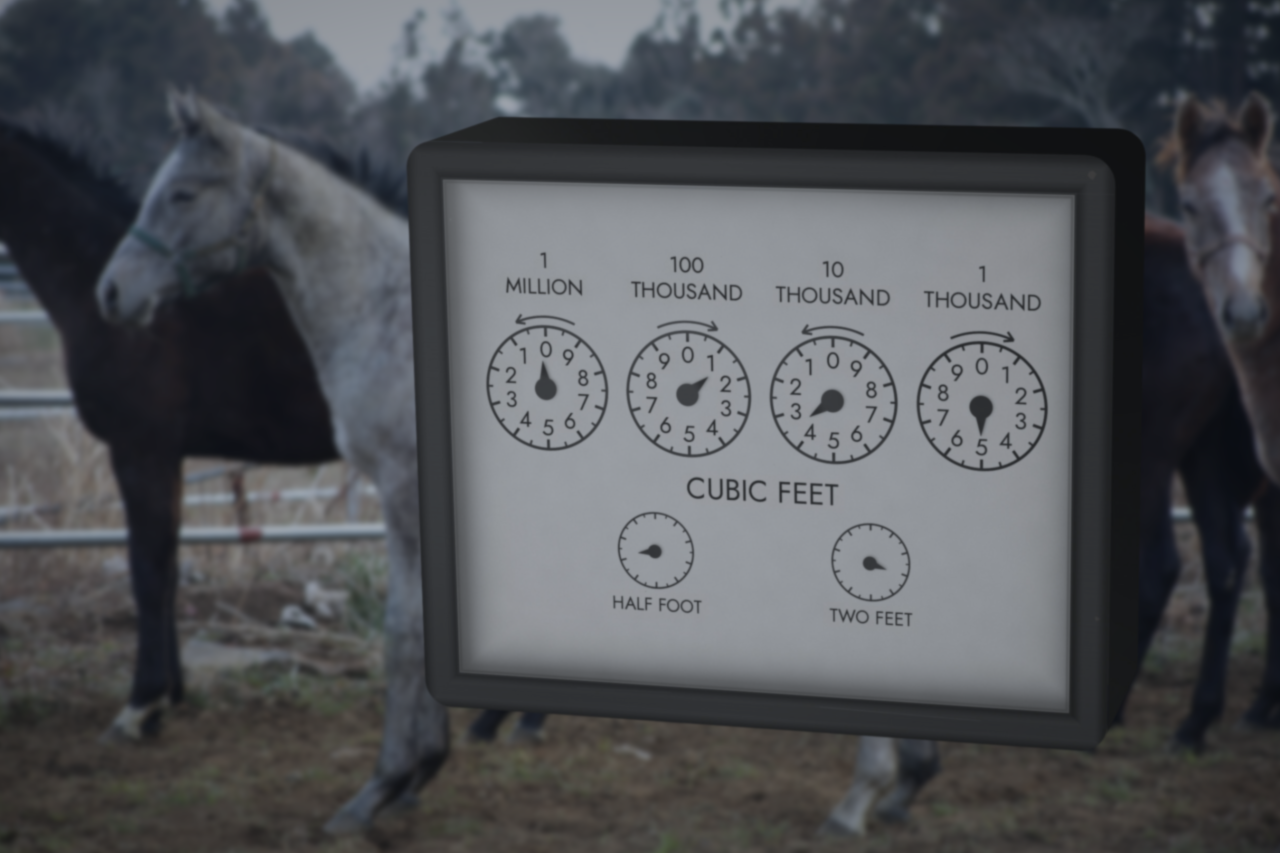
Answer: value=13500 unit=ft³
